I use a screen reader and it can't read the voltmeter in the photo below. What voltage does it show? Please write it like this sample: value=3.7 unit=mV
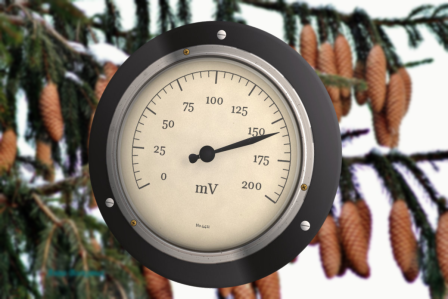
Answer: value=157.5 unit=mV
